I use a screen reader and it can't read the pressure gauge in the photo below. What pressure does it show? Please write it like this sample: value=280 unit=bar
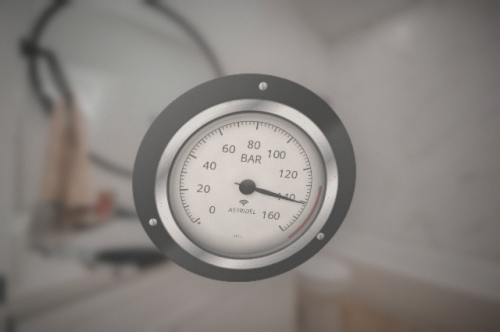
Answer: value=140 unit=bar
